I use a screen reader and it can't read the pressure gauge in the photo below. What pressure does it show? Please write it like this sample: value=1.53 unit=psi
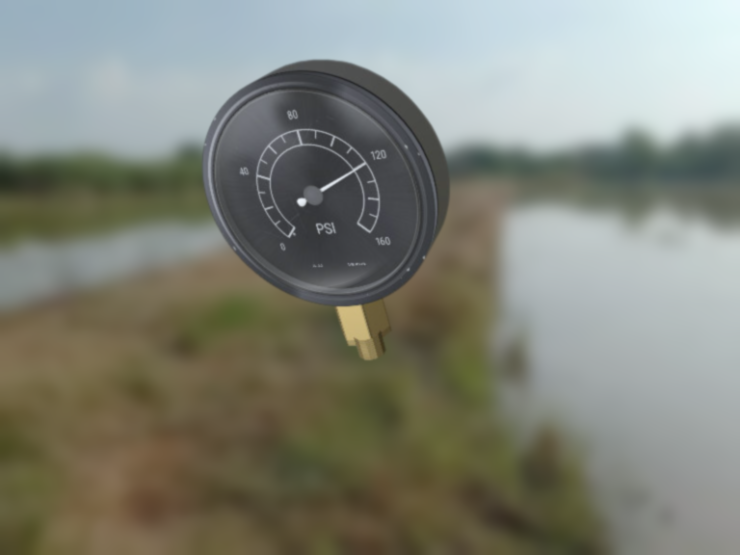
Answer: value=120 unit=psi
